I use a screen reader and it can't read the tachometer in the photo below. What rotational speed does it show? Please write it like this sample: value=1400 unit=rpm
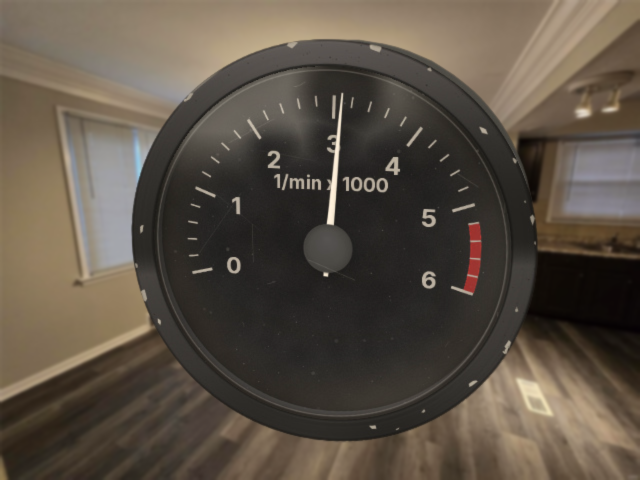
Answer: value=3100 unit=rpm
